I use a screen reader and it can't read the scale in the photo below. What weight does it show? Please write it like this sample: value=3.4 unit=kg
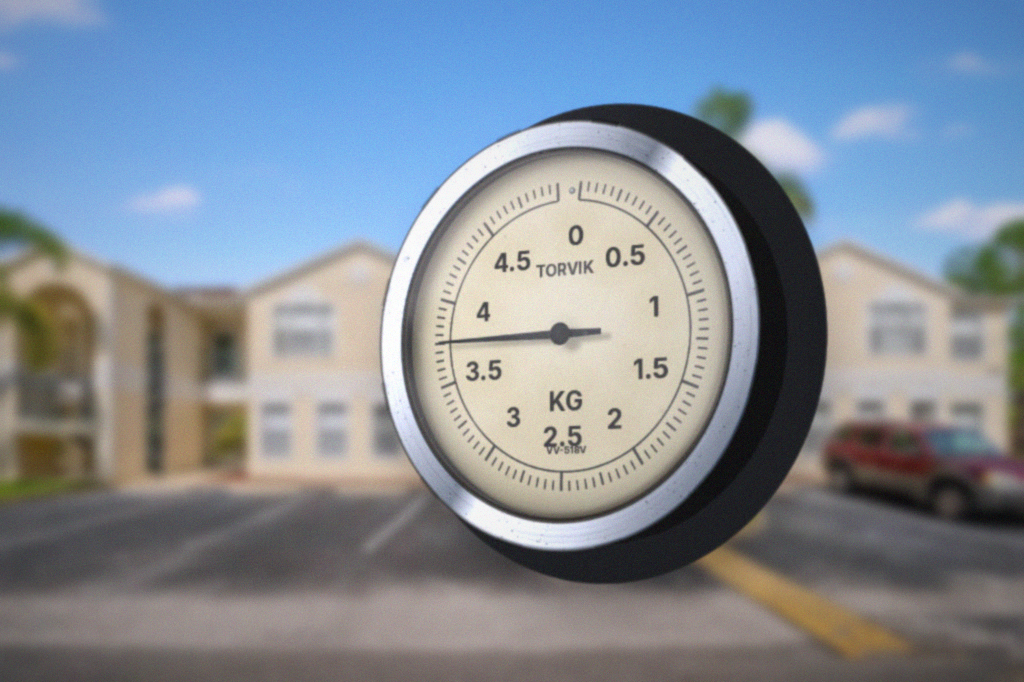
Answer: value=3.75 unit=kg
